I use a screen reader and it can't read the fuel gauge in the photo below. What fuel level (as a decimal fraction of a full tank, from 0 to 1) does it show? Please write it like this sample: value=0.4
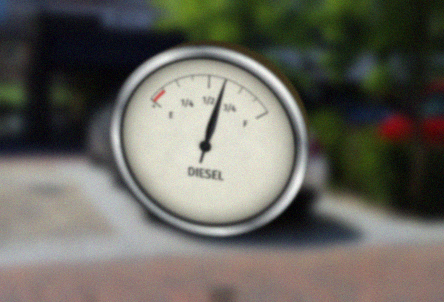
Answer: value=0.625
